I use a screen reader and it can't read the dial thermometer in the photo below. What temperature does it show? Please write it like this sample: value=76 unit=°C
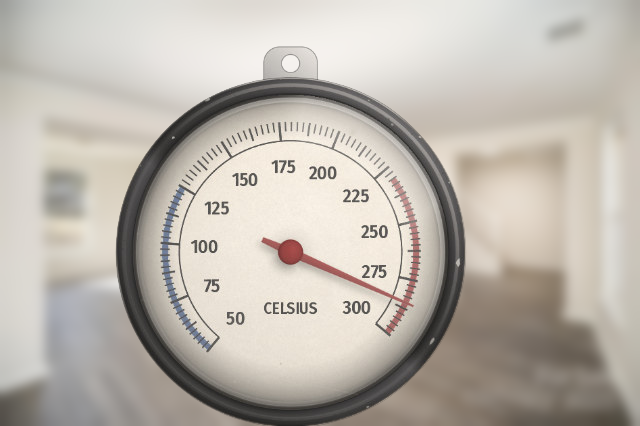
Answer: value=285 unit=°C
